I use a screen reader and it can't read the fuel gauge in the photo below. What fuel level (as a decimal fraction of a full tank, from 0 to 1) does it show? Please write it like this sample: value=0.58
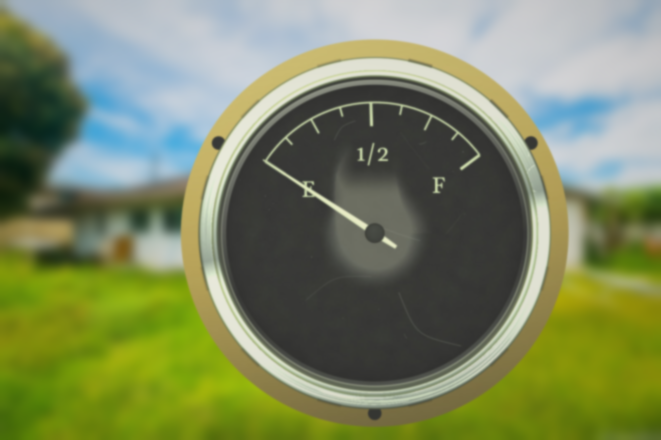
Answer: value=0
